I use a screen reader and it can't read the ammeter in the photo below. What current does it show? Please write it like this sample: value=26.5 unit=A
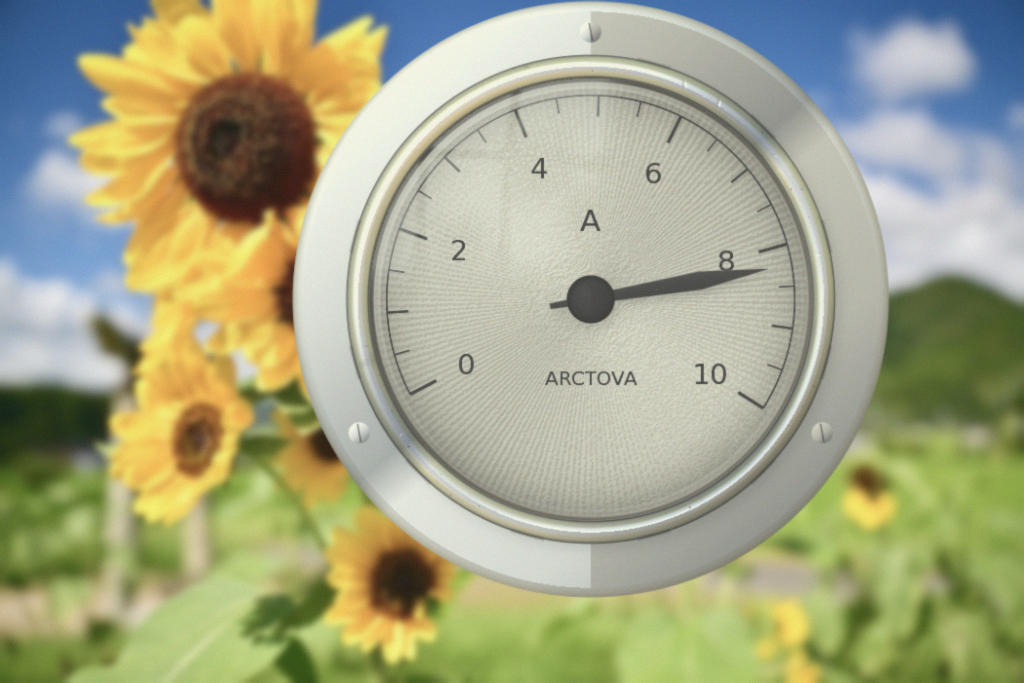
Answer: value=8.25 unit=A
